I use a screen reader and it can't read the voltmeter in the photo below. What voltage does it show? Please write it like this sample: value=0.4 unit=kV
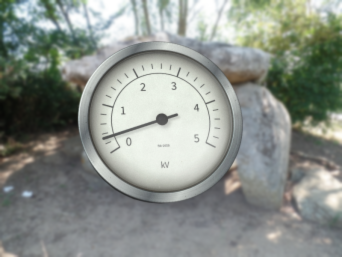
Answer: value=0.3 unit=kV
